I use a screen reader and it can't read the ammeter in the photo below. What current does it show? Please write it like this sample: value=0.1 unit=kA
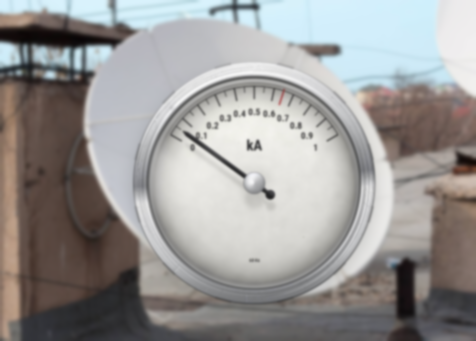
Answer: value=0.05 unit=kA
